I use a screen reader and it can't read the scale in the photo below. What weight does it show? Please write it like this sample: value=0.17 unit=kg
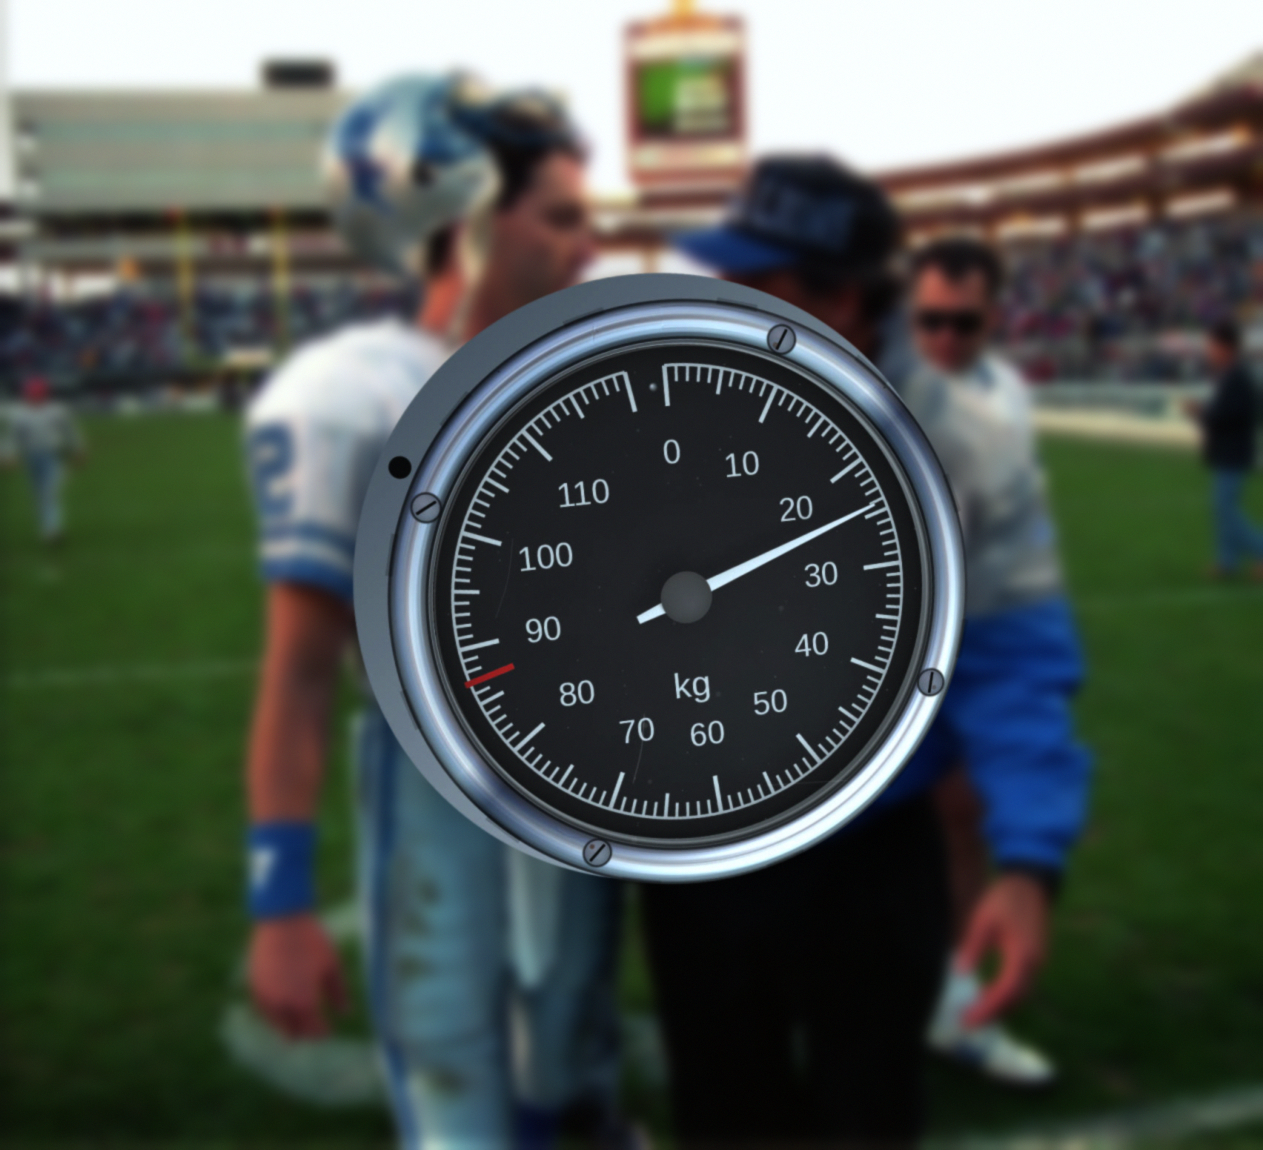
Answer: value=24 unit=kg
